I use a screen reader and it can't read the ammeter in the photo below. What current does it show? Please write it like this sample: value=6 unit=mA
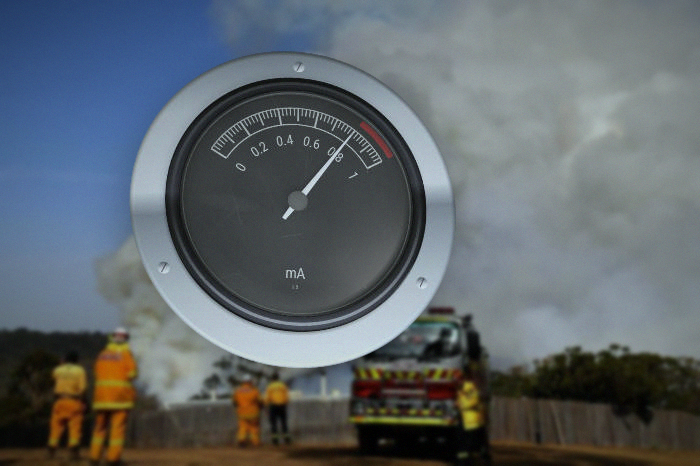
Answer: value=0.8 unit=mA
